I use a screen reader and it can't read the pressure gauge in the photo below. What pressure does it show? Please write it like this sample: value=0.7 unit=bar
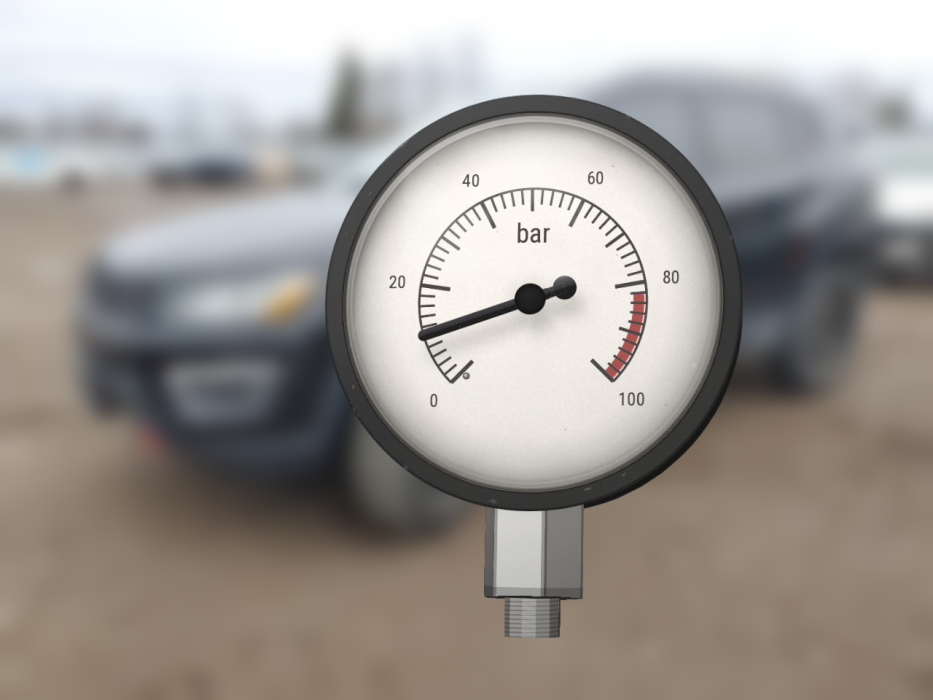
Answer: value=10 unit=bar
